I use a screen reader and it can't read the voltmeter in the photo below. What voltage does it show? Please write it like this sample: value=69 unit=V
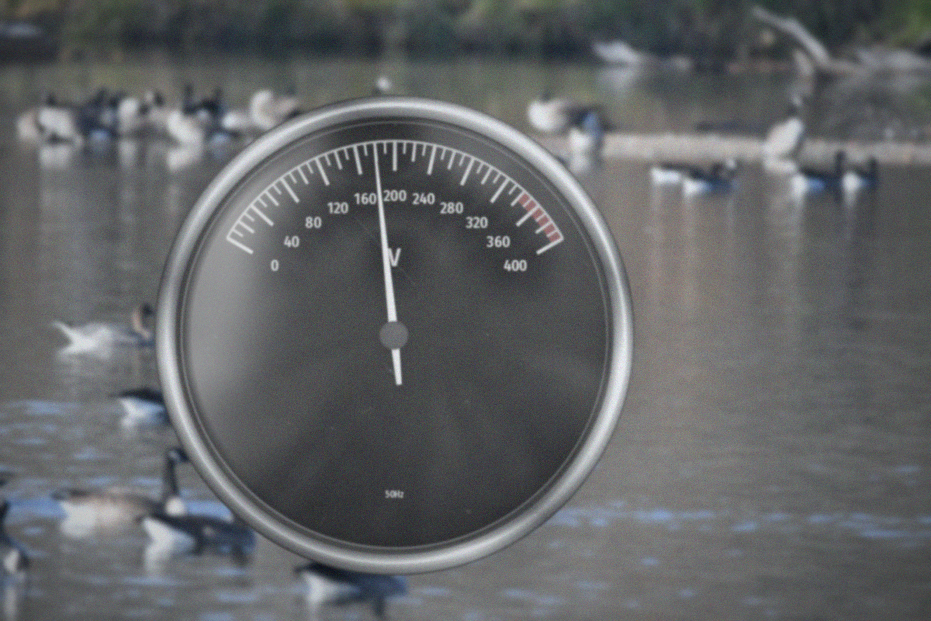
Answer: value=180 unit=V
